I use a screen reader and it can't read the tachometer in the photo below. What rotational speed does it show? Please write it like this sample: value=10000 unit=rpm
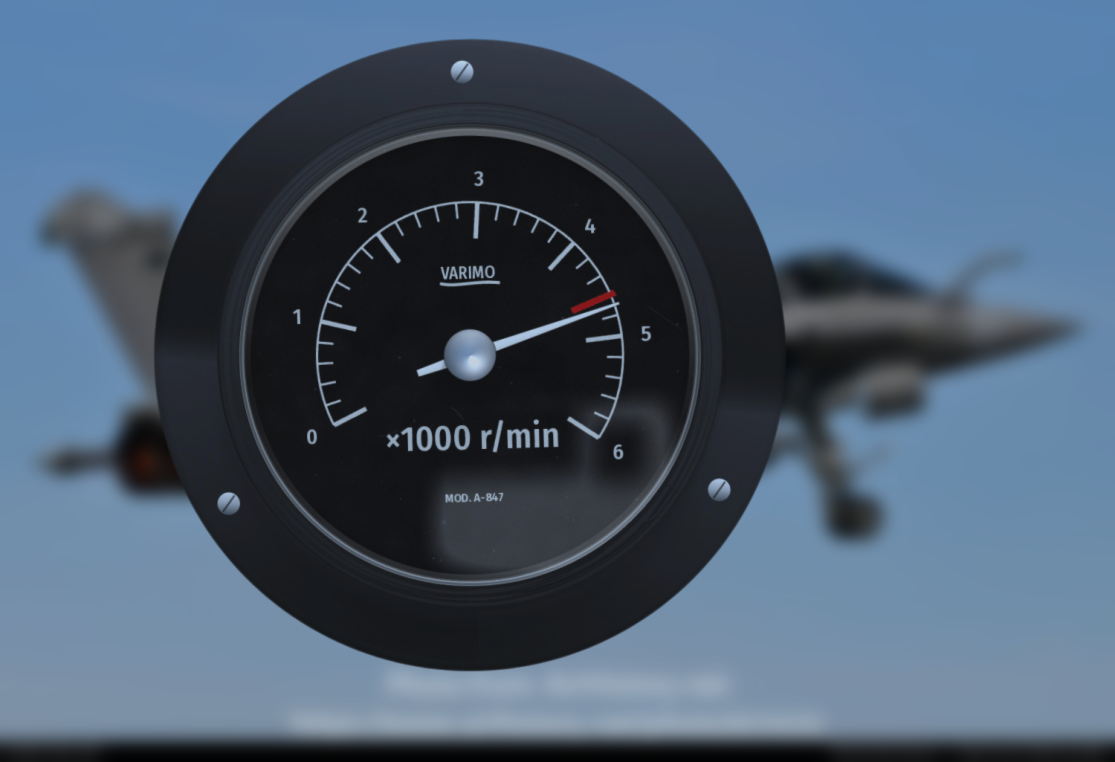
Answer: value=4700 unit=rpm
